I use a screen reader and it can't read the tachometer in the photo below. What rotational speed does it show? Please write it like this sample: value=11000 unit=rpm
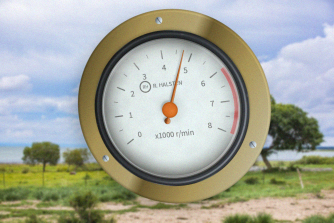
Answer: value=4750 unit=rpm
